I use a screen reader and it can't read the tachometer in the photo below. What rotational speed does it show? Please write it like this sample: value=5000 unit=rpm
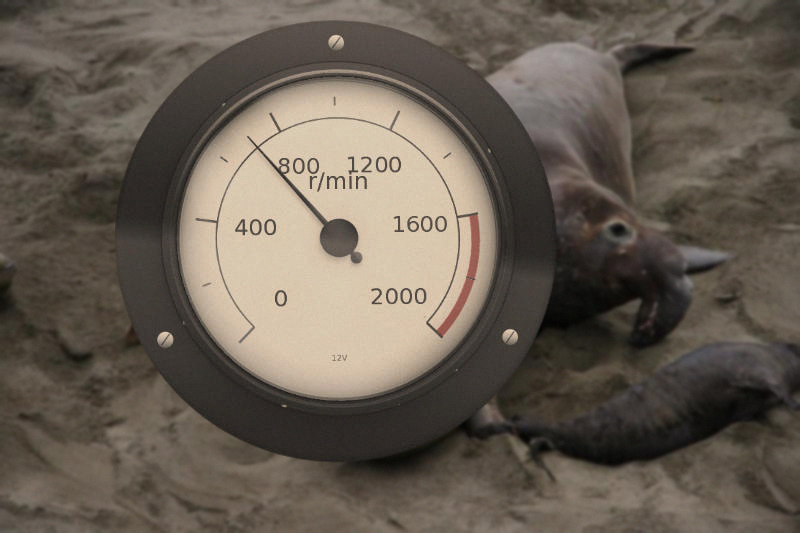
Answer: value=700 unit=rpm
